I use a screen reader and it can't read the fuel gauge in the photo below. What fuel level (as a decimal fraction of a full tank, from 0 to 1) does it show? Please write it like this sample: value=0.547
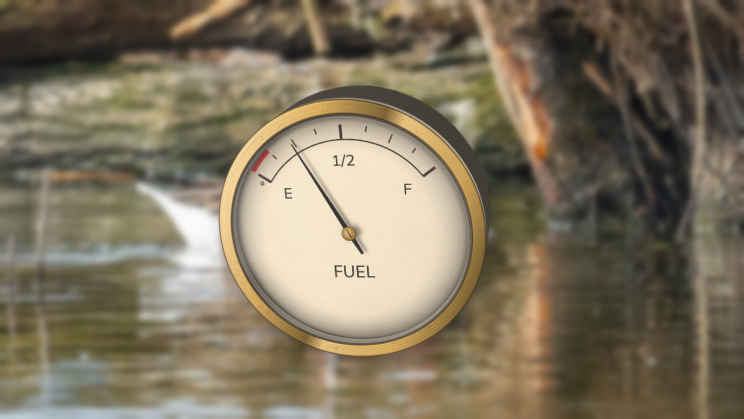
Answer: value=0.25
